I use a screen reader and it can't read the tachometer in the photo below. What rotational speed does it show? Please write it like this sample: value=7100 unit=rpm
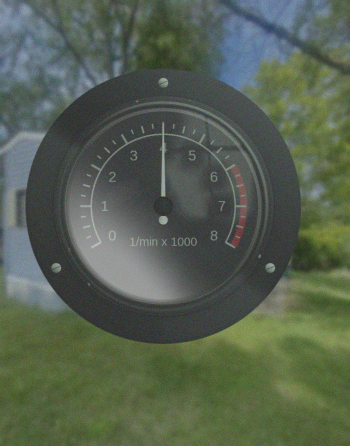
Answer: value=4000 unit=rpm
